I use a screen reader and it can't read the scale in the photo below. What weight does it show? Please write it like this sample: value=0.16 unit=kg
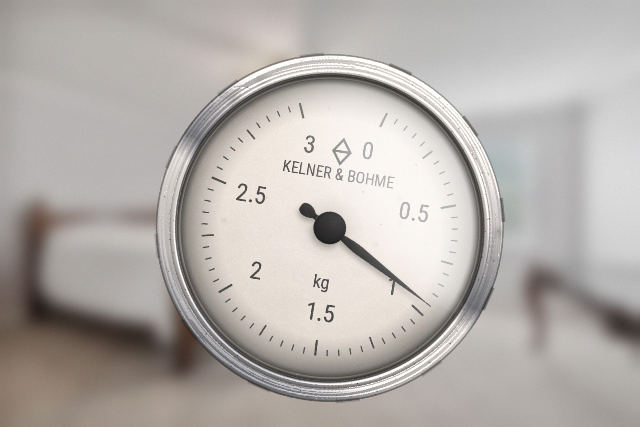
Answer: value=0.95 unit=kg
